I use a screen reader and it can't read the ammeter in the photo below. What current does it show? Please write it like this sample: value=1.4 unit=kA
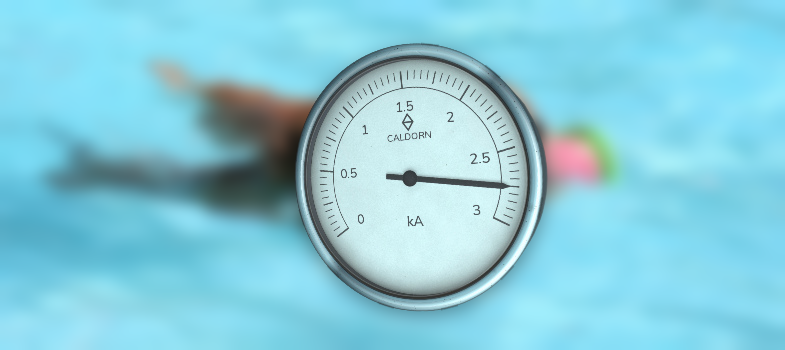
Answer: value=2.75 unit=kA
